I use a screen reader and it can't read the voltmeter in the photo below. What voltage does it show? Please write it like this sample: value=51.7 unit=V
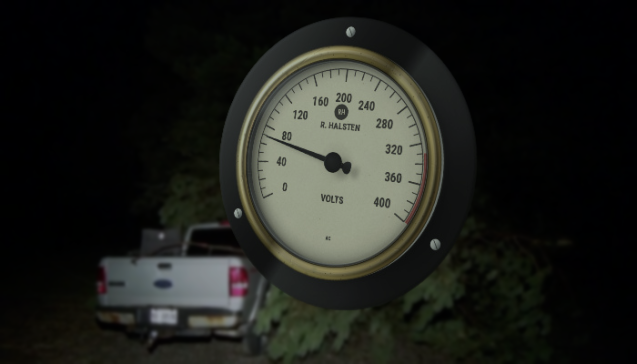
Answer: value=70 unit=V
